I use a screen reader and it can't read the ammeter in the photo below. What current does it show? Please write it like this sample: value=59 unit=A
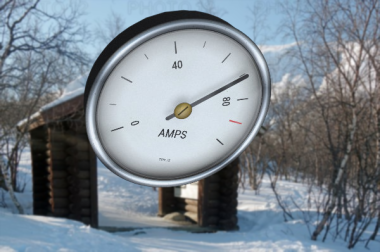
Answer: value=70 unit=A
